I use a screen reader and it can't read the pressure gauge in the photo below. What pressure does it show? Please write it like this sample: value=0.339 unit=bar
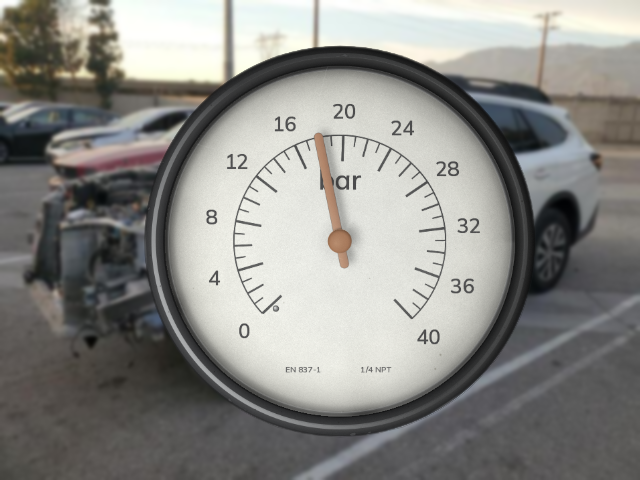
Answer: value=18 unit=bar
